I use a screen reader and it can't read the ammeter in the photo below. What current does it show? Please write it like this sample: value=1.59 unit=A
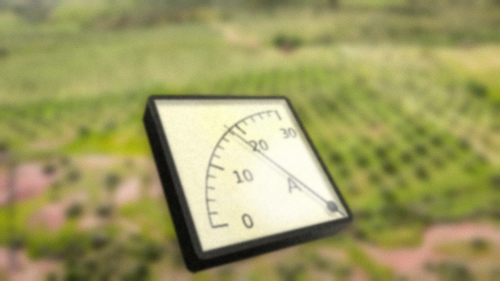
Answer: value=18 unit=A
